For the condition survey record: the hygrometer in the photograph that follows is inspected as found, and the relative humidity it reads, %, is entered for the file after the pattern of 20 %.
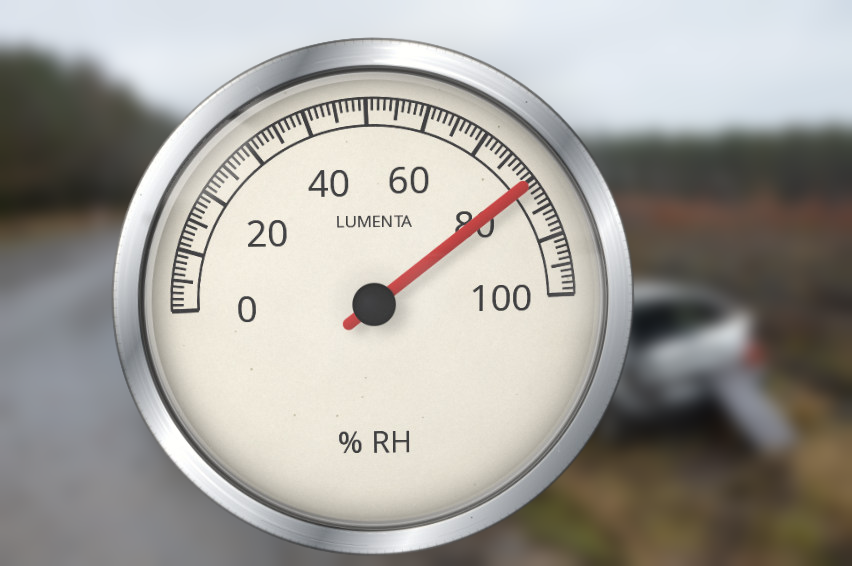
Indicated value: 80 %
